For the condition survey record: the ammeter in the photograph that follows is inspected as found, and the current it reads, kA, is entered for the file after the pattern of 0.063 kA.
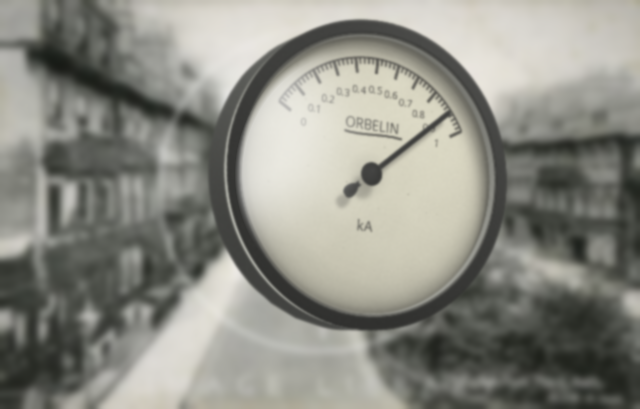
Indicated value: 0.9 kA
